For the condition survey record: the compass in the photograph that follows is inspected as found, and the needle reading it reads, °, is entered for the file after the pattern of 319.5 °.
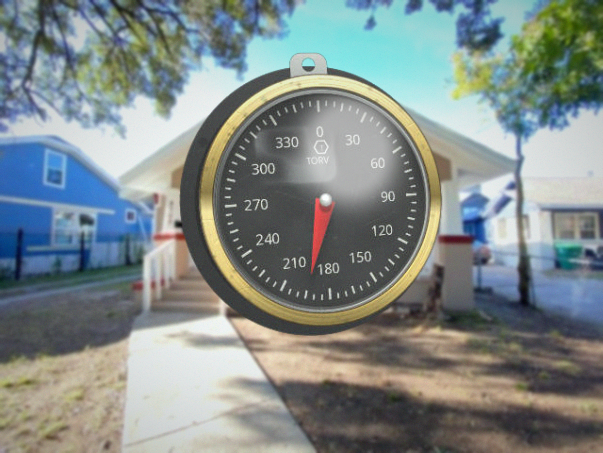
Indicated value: 195 °
